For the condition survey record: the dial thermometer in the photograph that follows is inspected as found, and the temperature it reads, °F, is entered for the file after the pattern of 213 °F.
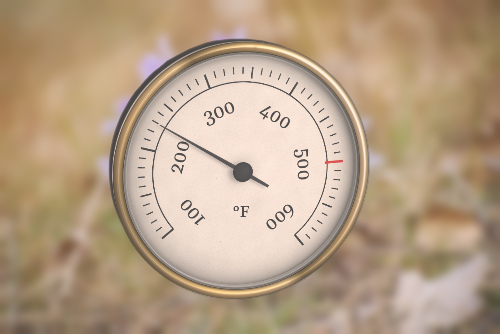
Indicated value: 230 °F
